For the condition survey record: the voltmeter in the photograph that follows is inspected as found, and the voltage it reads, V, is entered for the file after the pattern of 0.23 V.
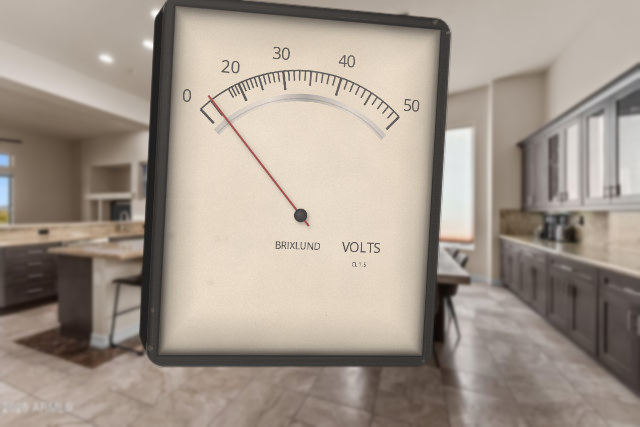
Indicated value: 10 V
